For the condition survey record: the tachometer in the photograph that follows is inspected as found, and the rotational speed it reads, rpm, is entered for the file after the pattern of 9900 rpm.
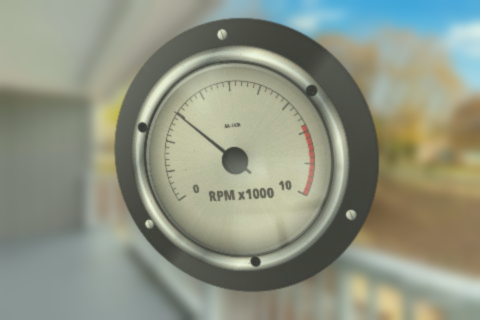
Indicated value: 3000 rpm
